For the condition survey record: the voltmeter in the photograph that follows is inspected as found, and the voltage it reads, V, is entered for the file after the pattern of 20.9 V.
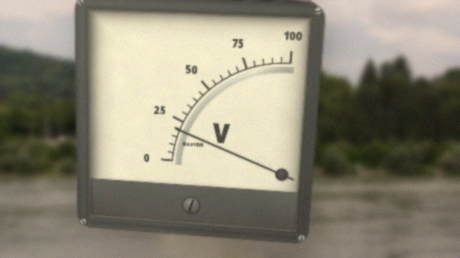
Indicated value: 20 V
